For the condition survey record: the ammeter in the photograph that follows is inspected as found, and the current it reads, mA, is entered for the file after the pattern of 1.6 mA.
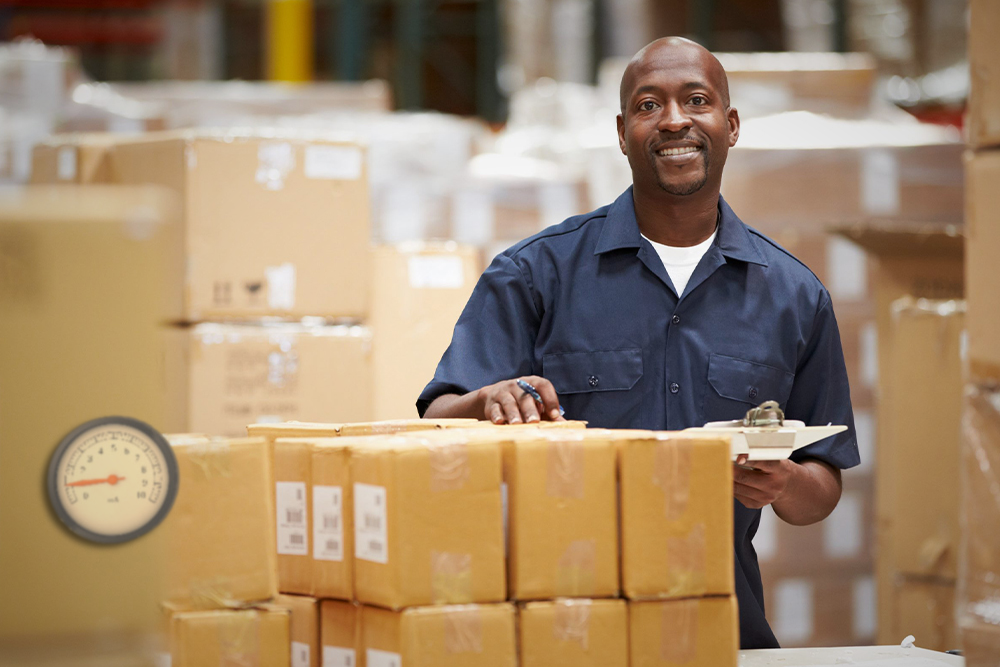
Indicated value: 1 mA
